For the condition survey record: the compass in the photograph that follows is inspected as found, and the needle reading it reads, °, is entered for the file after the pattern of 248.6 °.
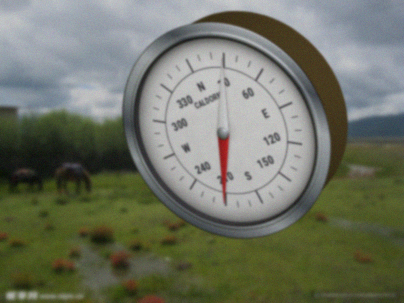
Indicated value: 210 °
